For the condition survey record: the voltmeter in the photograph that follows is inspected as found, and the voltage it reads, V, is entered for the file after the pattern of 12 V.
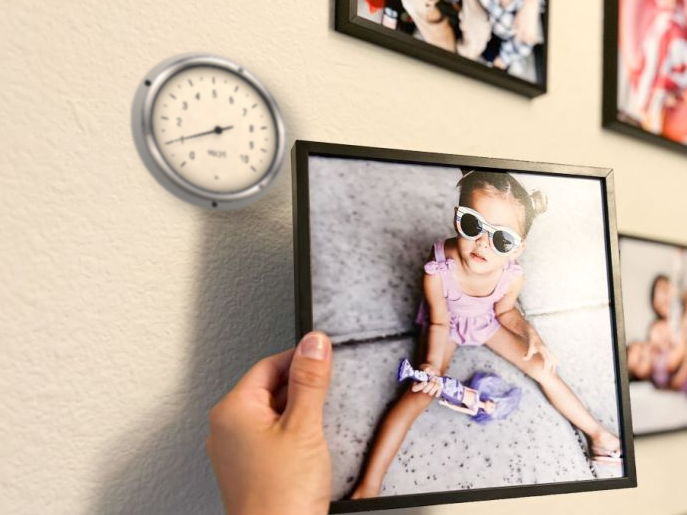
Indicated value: 1 V
